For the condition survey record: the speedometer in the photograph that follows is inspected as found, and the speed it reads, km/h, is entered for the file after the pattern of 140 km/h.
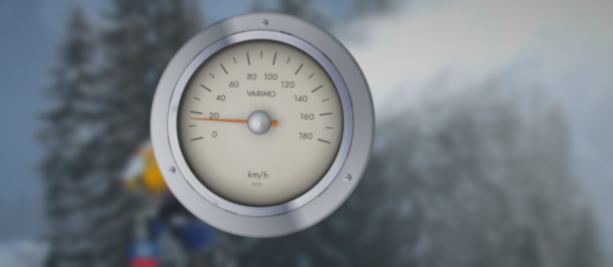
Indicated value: 15 km/h
